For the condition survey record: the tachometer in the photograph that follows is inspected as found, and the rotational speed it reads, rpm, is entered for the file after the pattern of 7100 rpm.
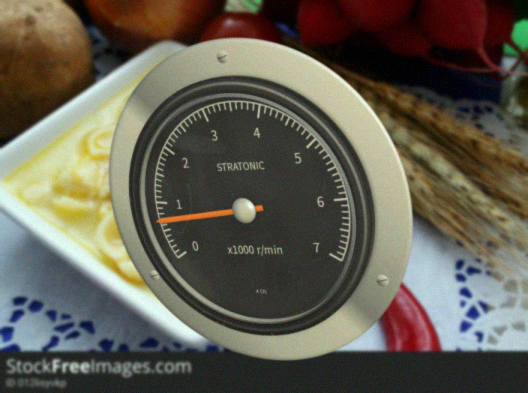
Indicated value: 700 rpm
